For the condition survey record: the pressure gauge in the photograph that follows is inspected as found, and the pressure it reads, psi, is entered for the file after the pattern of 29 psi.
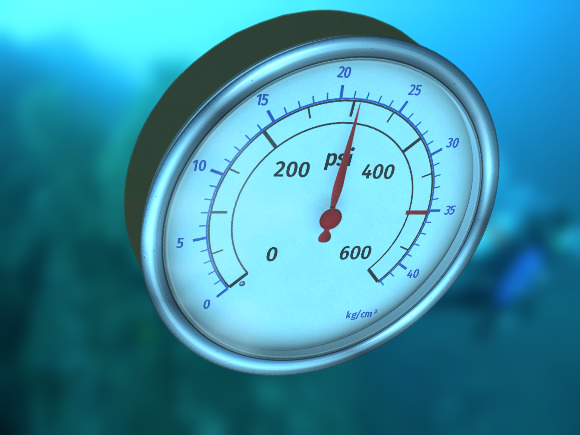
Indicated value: 300 psi
